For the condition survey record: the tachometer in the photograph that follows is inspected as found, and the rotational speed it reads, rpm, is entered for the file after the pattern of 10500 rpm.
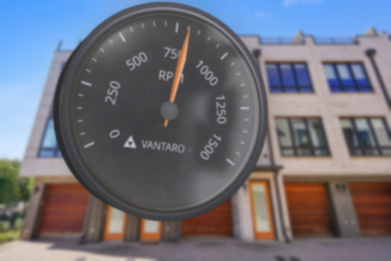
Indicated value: 800 rpm
